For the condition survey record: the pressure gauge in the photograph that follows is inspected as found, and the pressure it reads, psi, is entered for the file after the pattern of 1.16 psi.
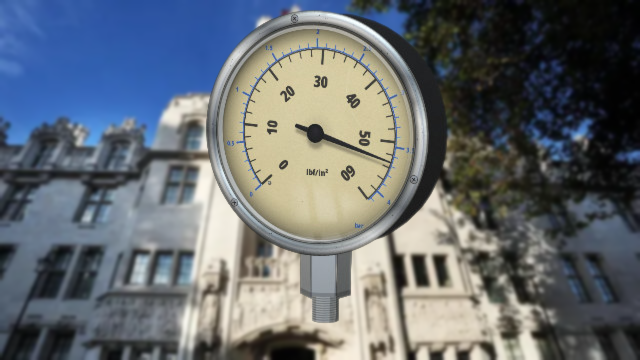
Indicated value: 53 psi
